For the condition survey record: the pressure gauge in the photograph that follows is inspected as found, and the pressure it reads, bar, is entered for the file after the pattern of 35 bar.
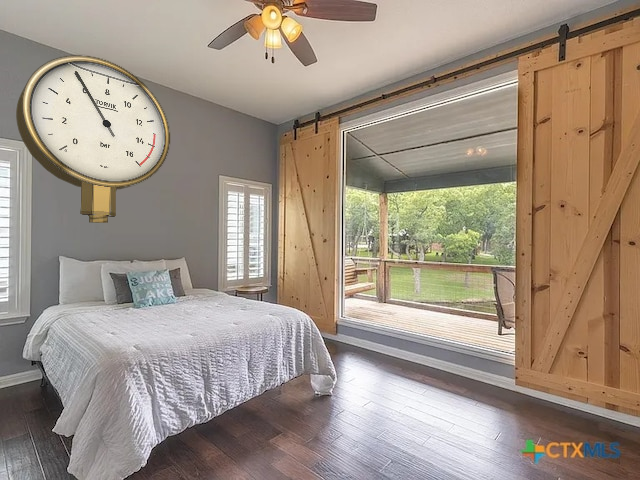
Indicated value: 6 bar
